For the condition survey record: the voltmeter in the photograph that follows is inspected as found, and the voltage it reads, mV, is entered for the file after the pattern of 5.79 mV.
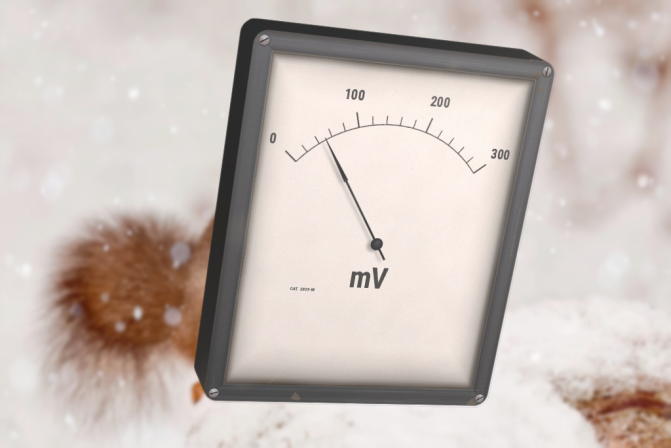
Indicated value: 50 mV
